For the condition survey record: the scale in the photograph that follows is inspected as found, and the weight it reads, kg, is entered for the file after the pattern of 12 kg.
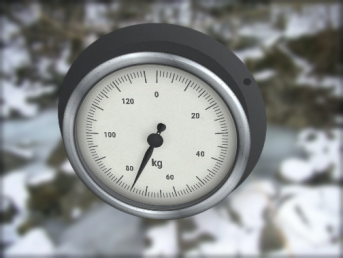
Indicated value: 75 kg
